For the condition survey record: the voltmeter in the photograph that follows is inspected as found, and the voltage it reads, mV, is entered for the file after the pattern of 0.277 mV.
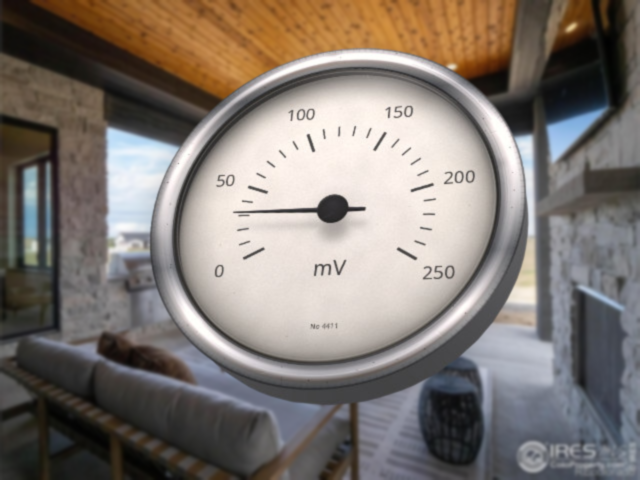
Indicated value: 30 mV
